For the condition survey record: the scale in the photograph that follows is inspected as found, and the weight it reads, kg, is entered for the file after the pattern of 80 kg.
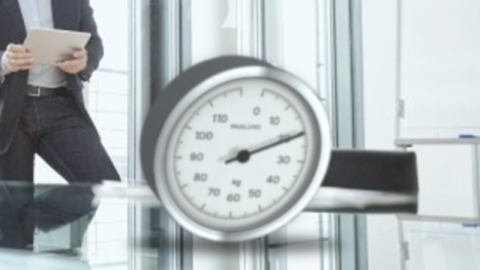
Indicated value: 20 kg
